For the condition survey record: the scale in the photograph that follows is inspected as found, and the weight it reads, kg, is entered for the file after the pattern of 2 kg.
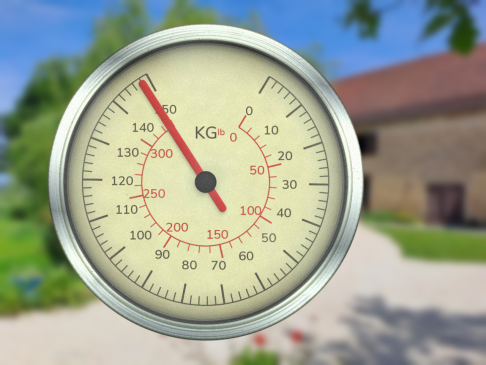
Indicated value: 148 kg
